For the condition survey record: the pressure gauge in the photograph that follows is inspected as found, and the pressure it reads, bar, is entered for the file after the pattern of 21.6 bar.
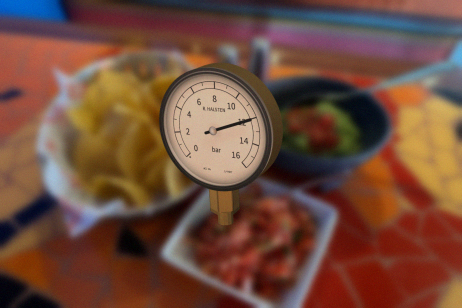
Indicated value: 12 bar
